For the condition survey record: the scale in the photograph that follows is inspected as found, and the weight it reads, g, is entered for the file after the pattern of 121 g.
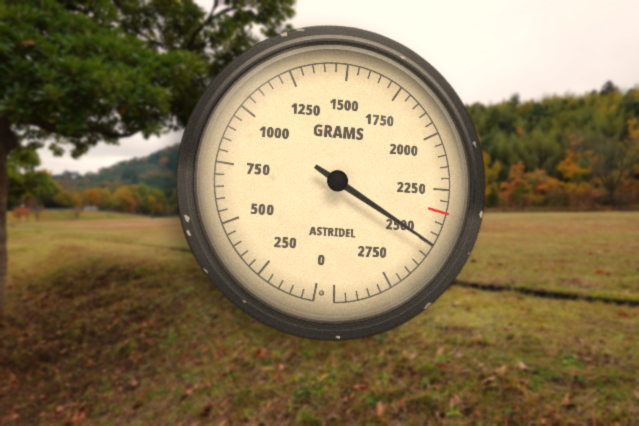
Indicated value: 2500 g
